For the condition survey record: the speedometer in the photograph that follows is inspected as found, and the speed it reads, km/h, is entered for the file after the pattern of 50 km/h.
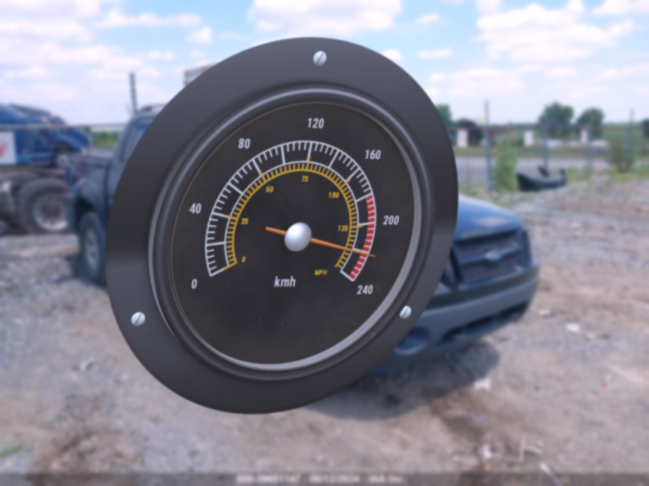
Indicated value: 220 km/h
